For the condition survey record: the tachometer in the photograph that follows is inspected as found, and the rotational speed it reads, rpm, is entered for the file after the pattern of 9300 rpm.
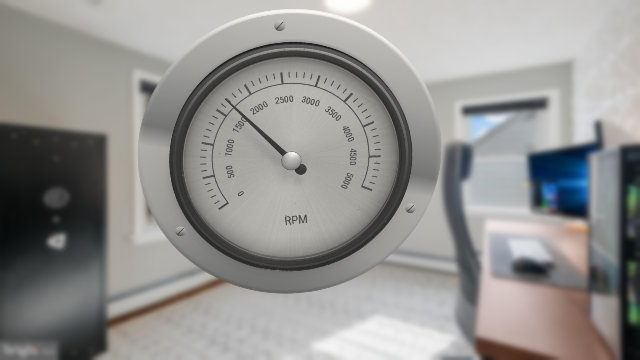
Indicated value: 1700 rpm
